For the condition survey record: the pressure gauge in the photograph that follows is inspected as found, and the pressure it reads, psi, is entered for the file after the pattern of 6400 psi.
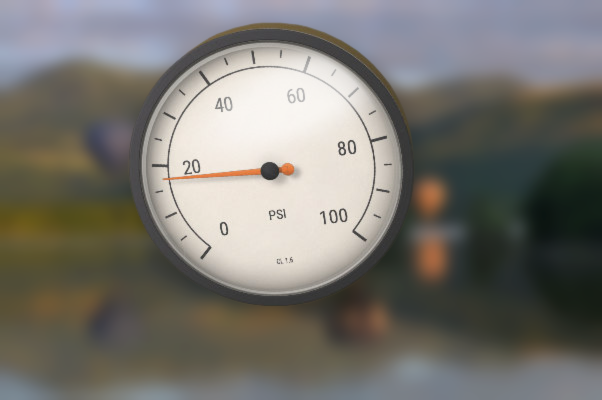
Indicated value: 17.5 psi
